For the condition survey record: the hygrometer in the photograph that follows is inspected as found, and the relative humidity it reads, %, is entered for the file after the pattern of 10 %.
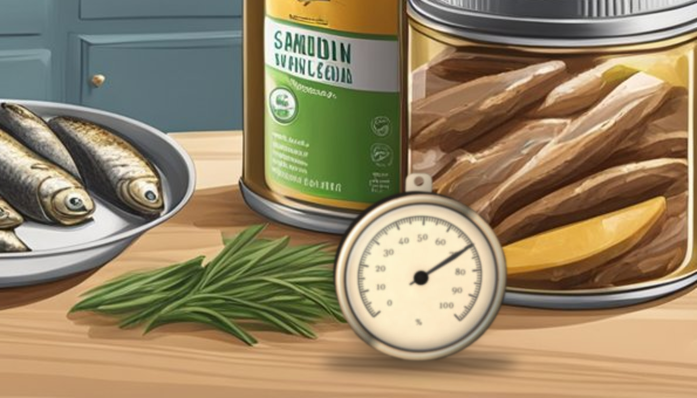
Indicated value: 70 %
